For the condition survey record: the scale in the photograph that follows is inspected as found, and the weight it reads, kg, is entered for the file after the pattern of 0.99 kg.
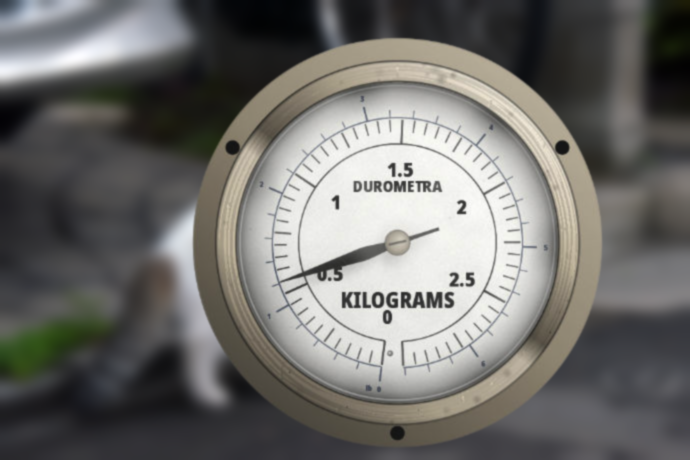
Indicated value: 0.55 kg
